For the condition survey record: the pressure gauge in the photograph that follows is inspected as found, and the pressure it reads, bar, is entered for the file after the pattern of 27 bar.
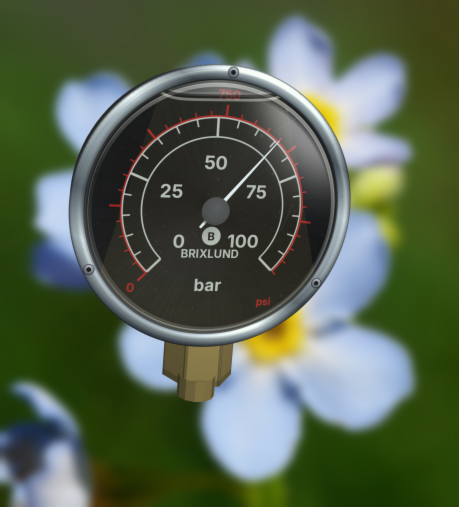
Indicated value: 65 bar
